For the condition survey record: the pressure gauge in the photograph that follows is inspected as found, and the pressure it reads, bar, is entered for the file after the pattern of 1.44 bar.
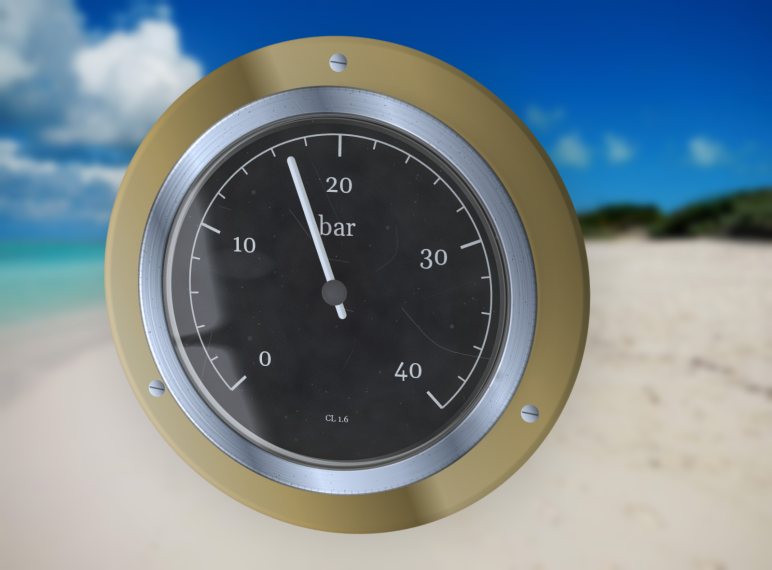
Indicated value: 17 bar
